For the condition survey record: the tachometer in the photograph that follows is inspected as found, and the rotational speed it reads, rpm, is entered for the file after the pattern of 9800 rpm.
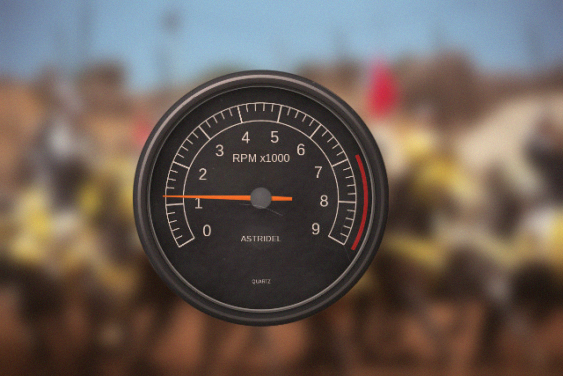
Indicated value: 1200 rpm
